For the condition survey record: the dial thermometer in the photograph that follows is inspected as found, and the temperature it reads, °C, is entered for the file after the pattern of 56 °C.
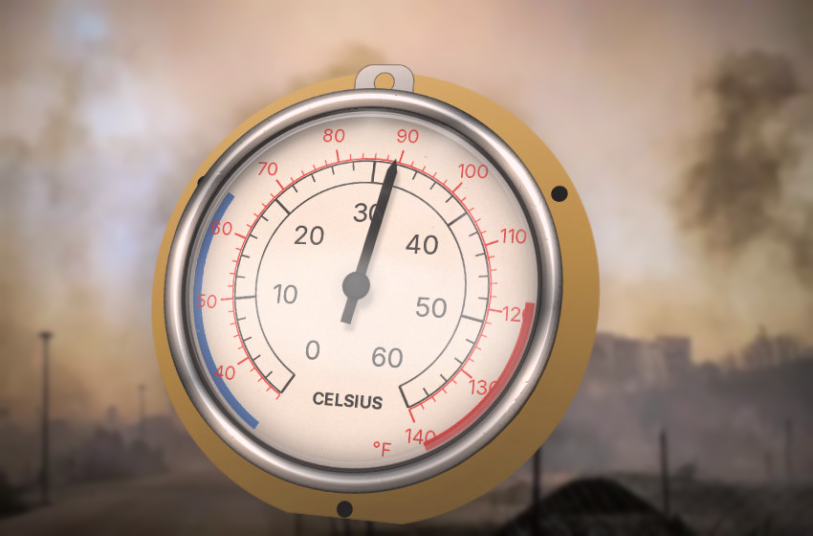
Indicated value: 32 °C
